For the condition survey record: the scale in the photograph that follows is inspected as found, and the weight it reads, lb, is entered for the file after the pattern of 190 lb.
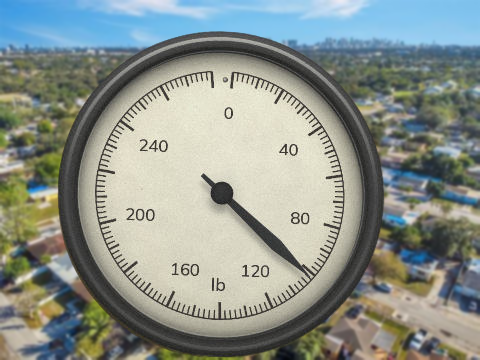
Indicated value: 102 lb
